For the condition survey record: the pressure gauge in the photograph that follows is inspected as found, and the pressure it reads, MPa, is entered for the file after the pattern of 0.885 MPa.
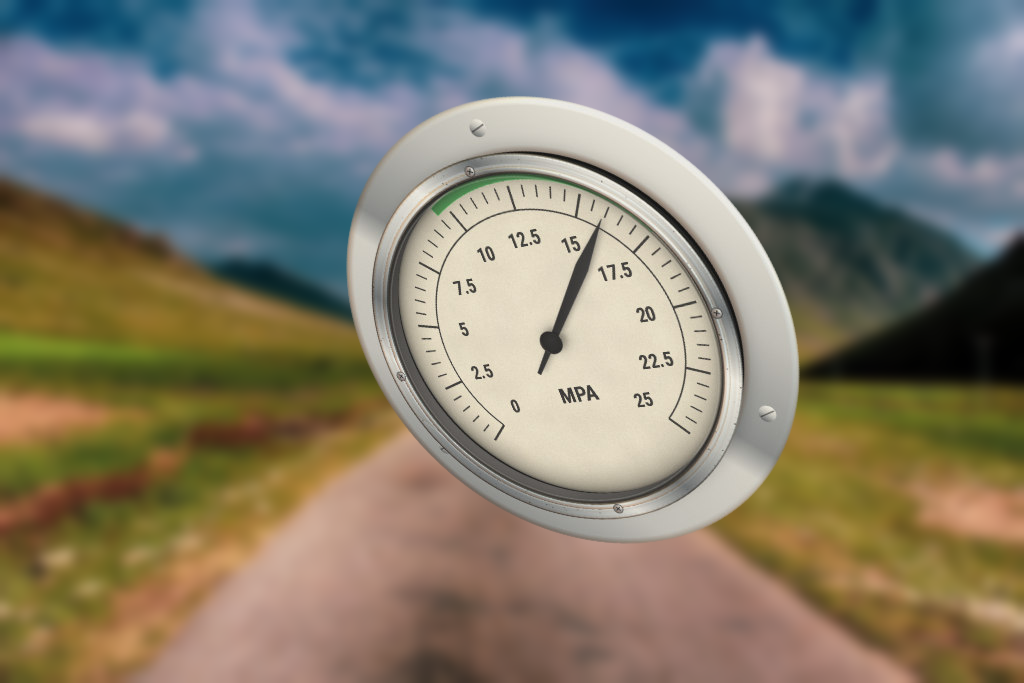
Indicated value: 16 MPa
